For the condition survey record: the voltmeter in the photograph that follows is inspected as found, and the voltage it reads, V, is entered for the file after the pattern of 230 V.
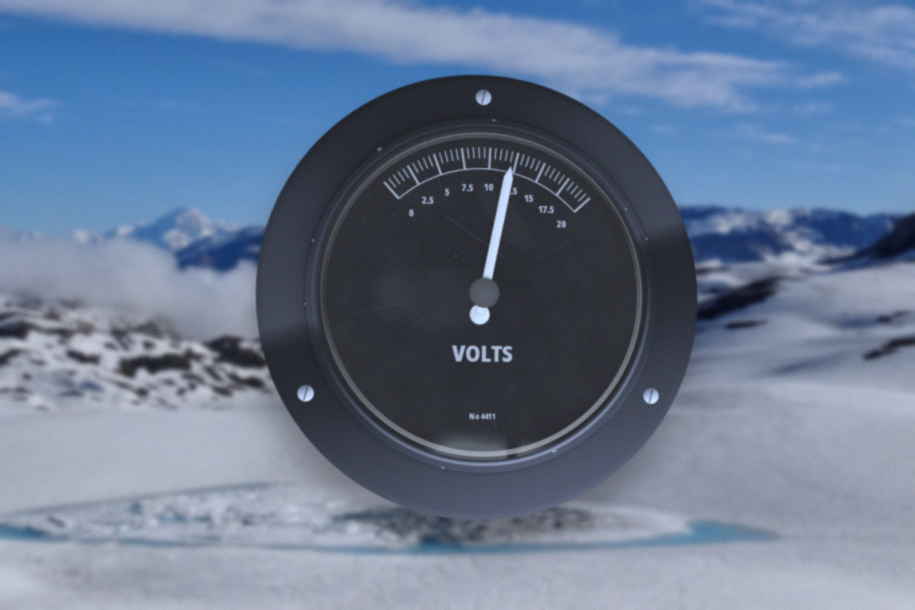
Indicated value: 12 V
